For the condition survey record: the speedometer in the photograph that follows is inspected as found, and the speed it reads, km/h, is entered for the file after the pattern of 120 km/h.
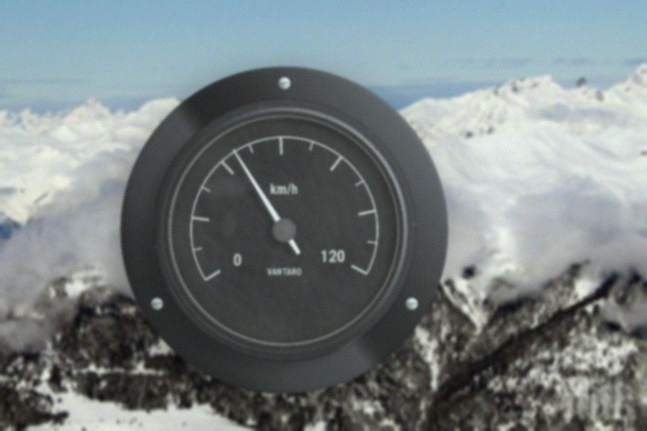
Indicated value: 45 km/h
